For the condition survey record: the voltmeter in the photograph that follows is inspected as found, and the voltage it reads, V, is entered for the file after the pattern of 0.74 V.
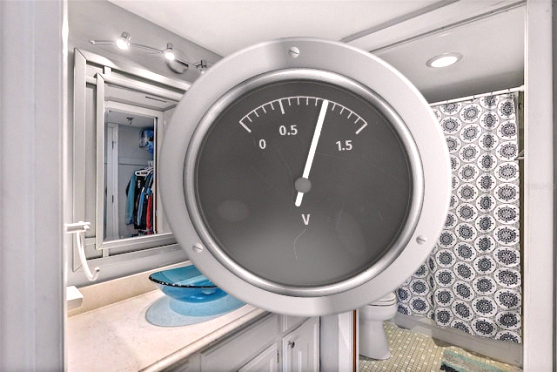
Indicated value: 1 V
